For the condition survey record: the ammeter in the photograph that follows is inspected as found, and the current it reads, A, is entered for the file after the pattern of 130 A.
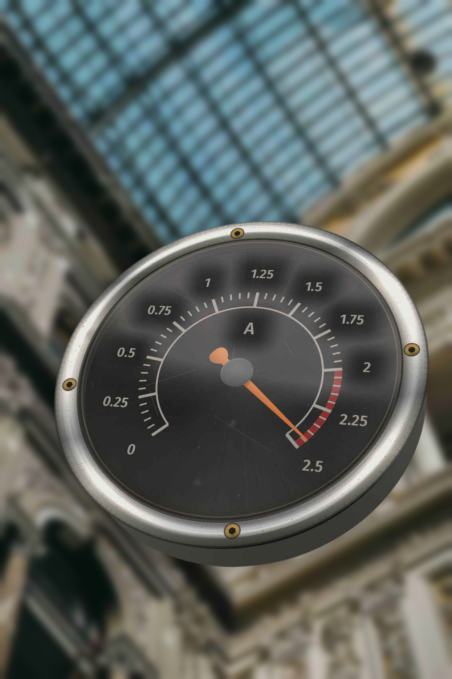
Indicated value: 2.45 A
